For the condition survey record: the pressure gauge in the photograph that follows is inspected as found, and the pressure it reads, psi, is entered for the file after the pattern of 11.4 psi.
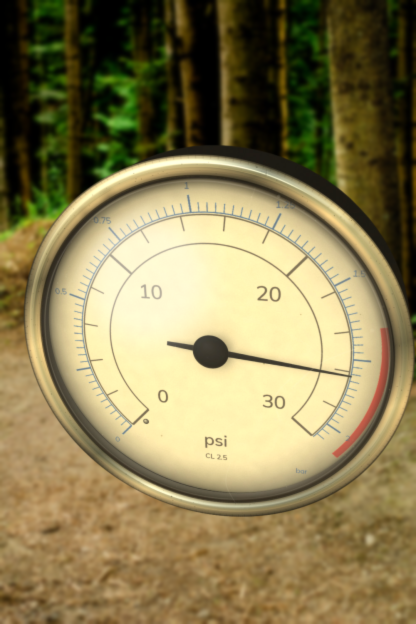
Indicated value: 26 psi
